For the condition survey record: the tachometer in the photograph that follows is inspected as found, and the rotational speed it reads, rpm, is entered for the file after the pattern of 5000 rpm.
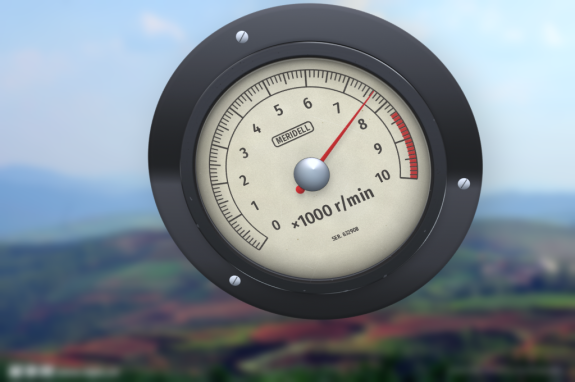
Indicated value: 7600 rpm
